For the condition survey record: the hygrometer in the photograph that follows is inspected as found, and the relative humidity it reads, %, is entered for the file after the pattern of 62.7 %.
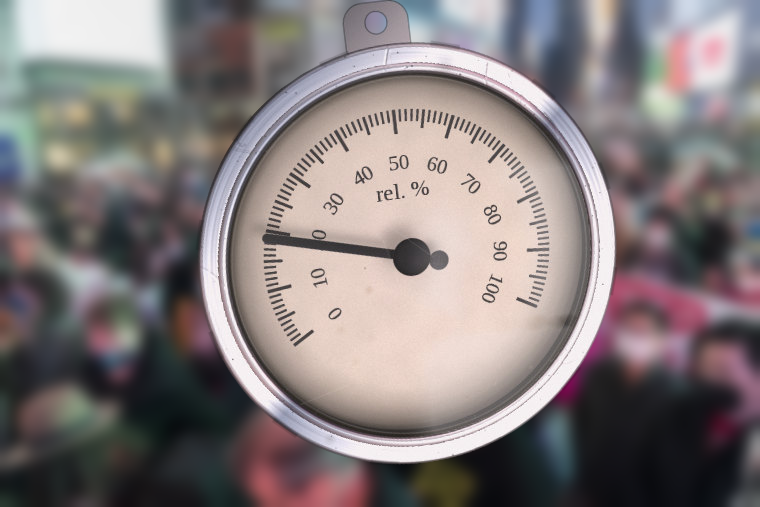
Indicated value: 19 %
